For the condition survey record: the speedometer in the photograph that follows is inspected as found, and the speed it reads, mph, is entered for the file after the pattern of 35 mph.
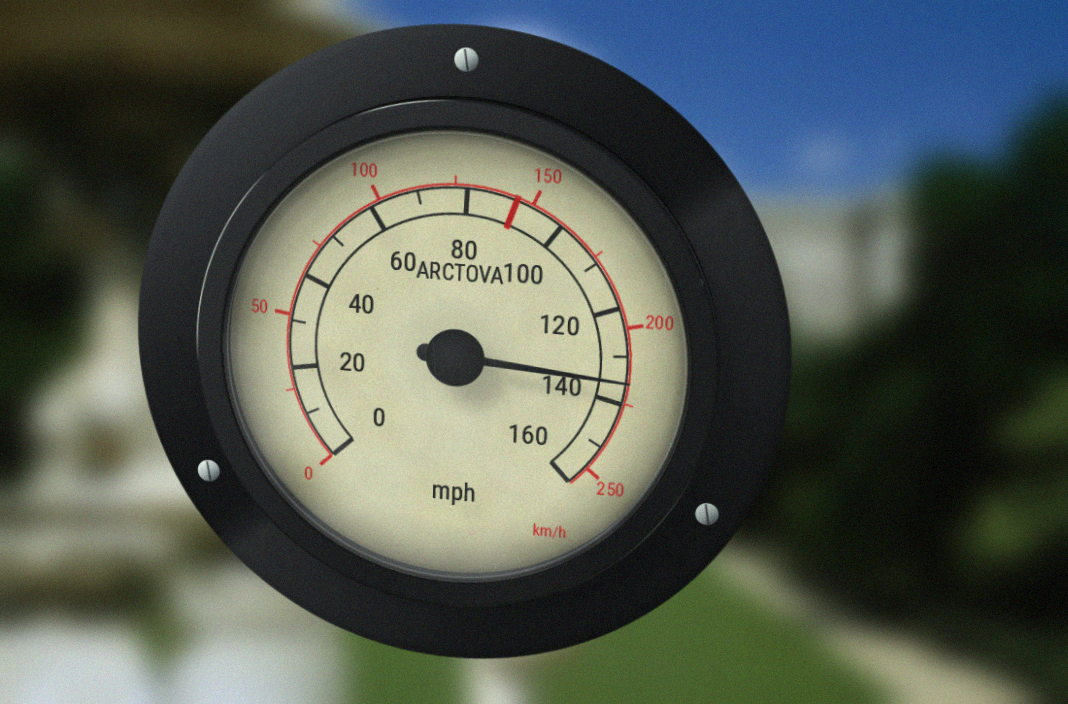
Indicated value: 135 mph
